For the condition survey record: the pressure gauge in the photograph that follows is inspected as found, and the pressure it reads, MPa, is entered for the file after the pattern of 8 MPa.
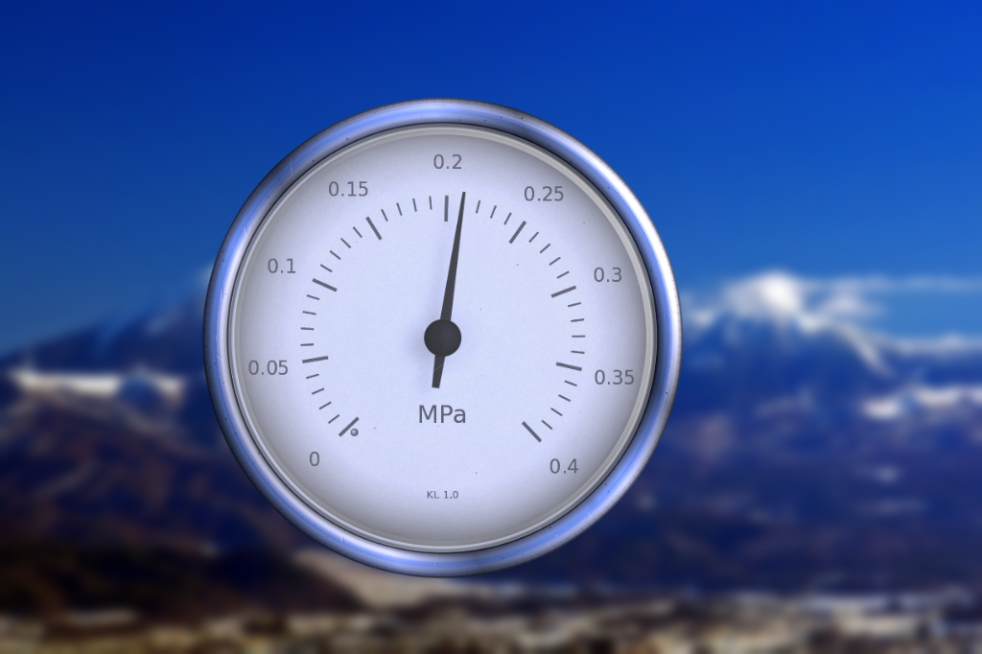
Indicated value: 0.21 MPa
